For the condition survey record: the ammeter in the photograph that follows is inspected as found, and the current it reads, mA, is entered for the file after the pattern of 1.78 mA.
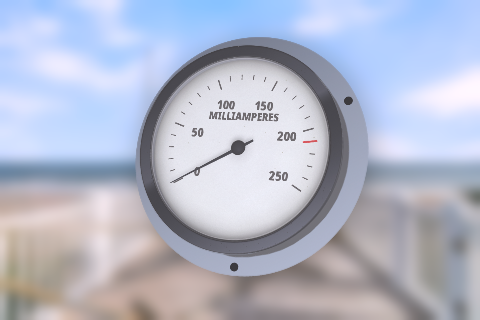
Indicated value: 0 mA
